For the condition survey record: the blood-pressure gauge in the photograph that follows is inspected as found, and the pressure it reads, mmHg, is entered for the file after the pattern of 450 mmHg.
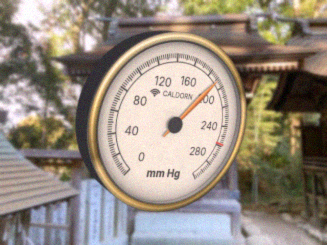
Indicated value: 190 mmHg
